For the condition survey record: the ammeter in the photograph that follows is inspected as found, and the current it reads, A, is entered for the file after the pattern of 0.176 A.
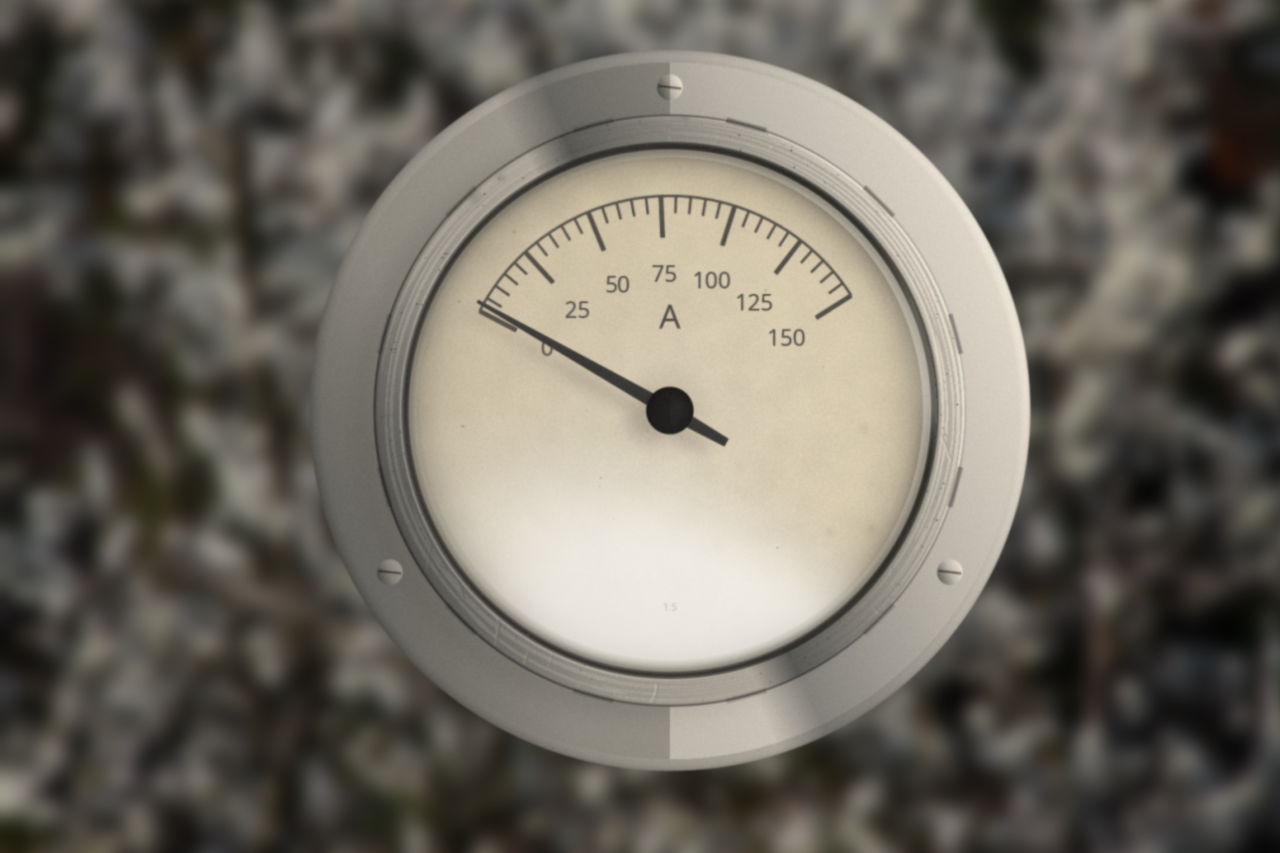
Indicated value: 2.5 A
